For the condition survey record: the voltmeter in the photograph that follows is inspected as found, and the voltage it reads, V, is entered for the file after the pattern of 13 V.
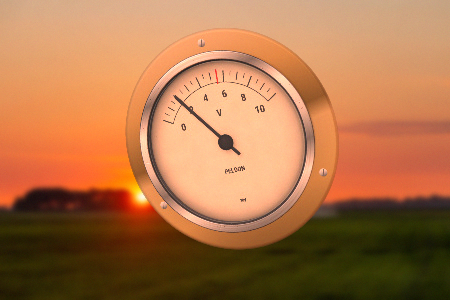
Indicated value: 2 V
